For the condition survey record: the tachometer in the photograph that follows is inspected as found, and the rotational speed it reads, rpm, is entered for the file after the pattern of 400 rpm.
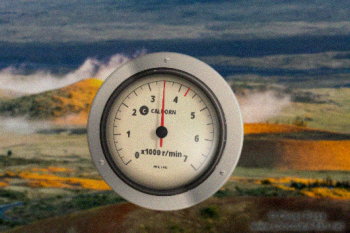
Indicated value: 3500 rpm
